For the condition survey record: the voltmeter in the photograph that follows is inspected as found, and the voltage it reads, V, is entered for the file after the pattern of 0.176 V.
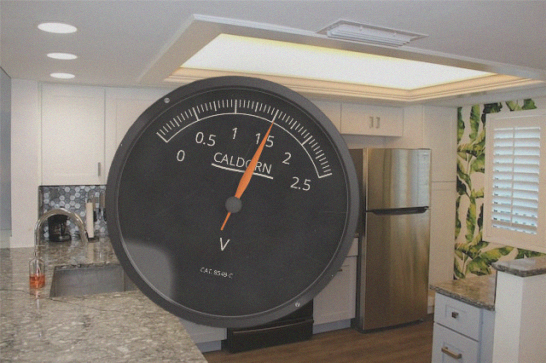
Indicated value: 1.5 V
